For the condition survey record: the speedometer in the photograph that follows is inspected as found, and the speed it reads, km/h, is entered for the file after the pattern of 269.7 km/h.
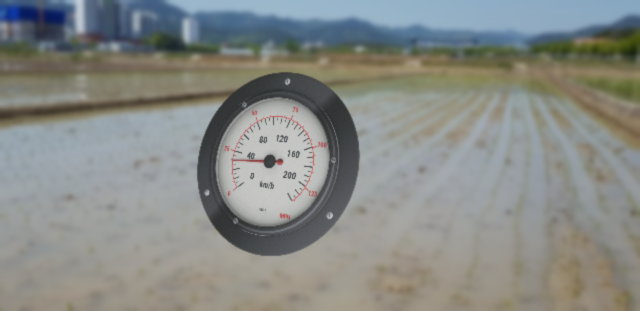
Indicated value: 30 km/h
